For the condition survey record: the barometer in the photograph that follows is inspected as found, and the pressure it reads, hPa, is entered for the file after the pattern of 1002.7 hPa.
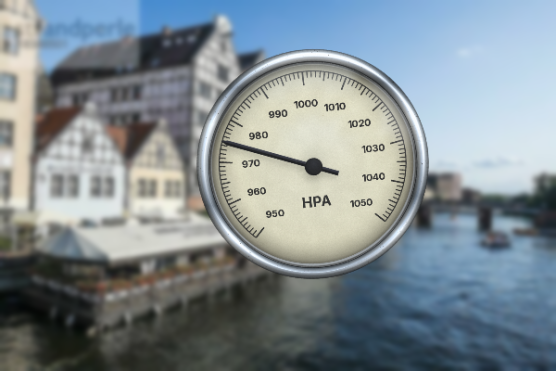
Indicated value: 975 hPa
